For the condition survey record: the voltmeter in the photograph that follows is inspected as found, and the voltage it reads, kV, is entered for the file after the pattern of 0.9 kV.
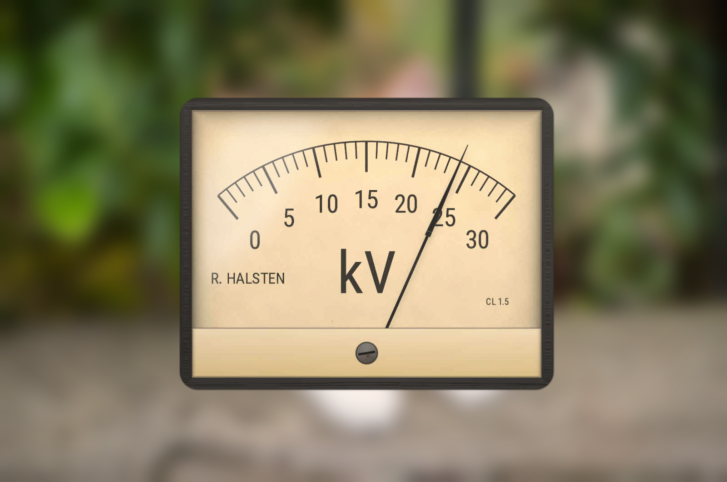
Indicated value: 24 kV
